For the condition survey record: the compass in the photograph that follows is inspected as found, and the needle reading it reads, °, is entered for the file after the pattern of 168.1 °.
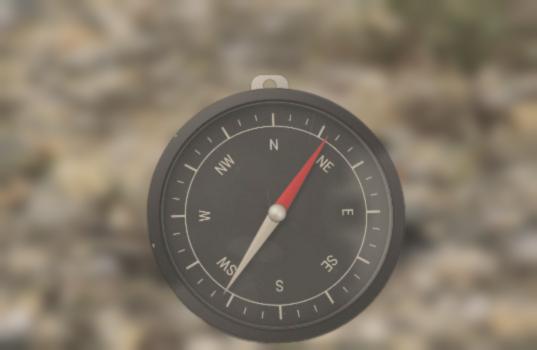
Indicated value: 35 °
